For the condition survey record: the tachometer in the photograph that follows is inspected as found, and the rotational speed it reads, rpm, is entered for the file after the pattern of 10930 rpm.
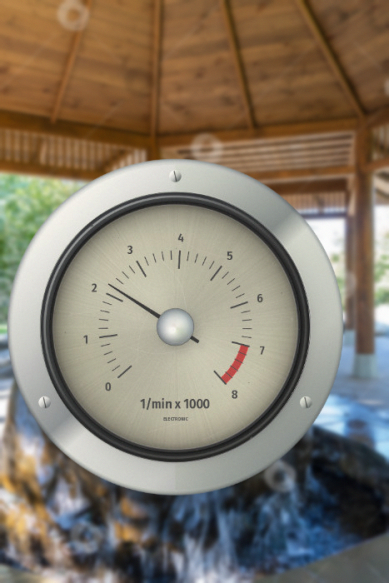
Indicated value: 2200 rpm
